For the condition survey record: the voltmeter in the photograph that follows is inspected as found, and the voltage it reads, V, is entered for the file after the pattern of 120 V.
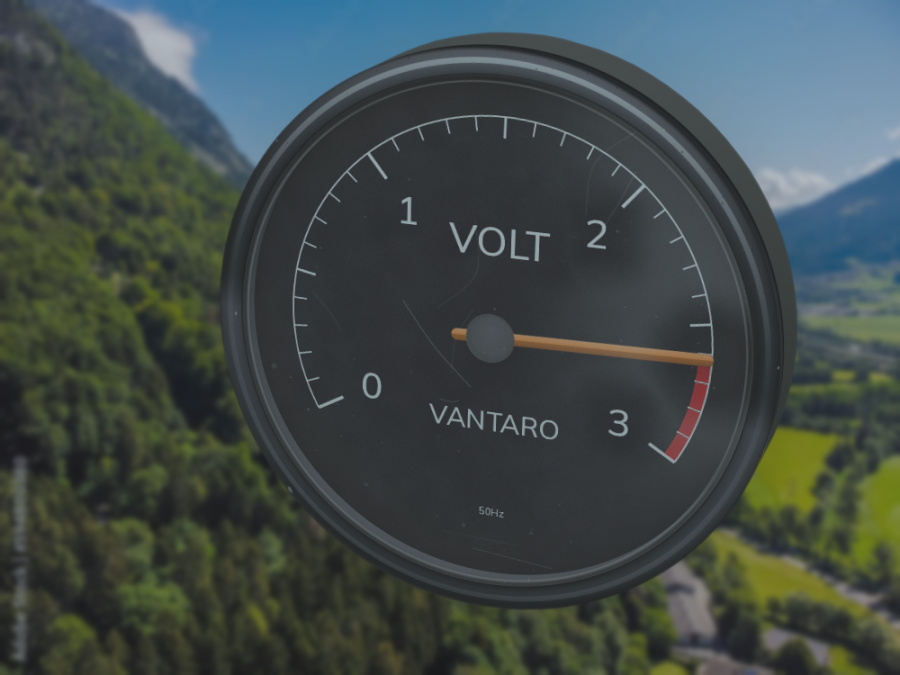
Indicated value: 2.6 V
